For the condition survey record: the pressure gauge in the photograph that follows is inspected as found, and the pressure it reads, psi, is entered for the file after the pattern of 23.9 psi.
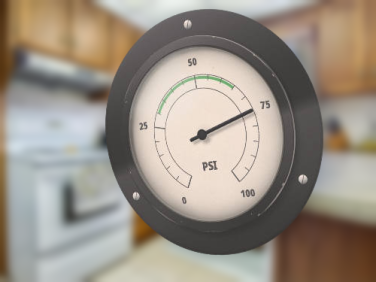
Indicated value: 75 psi
